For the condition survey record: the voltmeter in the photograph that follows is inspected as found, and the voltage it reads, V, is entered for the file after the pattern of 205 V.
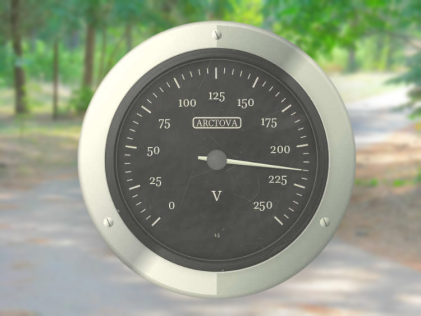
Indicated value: 215 V
